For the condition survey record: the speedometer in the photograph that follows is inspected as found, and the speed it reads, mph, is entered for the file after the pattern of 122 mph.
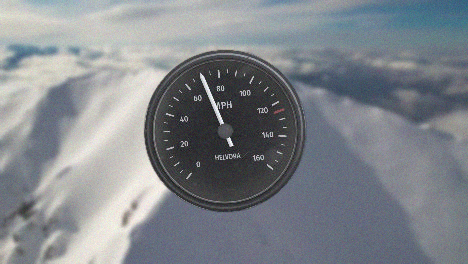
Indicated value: 70 mph
